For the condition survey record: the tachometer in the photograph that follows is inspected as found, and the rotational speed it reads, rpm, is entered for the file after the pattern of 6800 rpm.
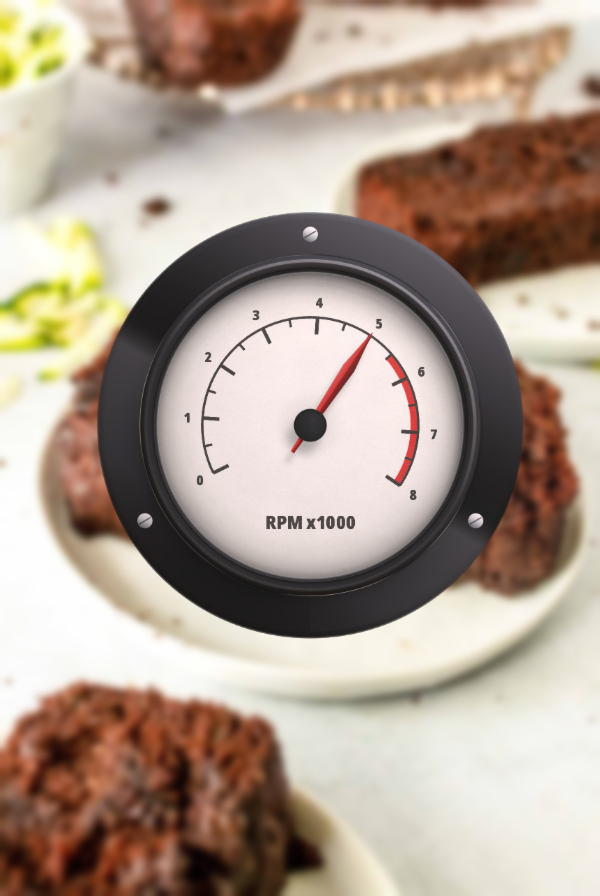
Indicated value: 5000 rpm
